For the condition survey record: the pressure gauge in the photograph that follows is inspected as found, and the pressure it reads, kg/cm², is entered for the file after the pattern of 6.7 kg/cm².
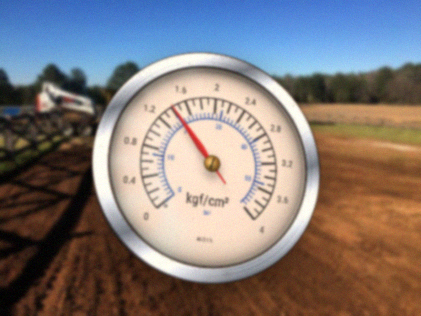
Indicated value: 1.4 kg/cm²
